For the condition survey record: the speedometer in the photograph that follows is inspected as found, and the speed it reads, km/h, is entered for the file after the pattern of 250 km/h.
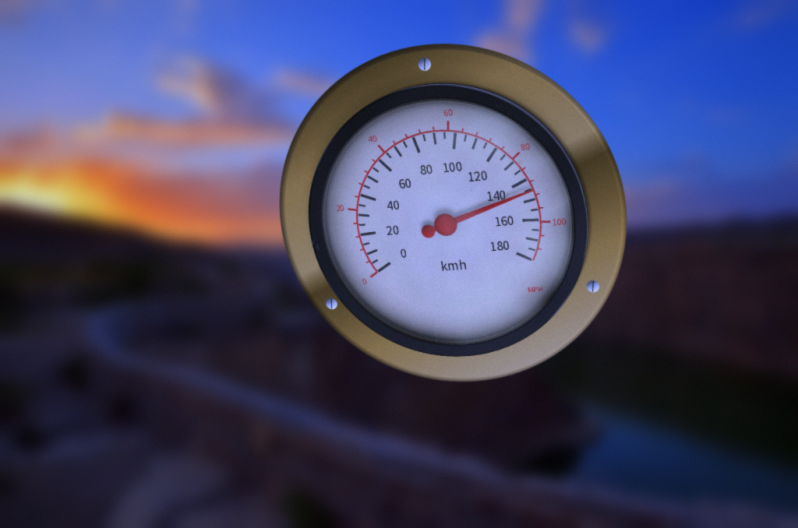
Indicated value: 145 km/h
